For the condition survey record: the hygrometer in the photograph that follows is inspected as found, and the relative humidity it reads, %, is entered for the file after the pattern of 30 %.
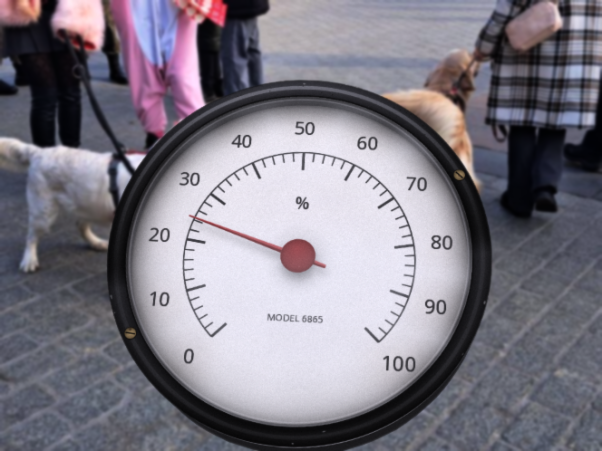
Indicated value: 24 %
